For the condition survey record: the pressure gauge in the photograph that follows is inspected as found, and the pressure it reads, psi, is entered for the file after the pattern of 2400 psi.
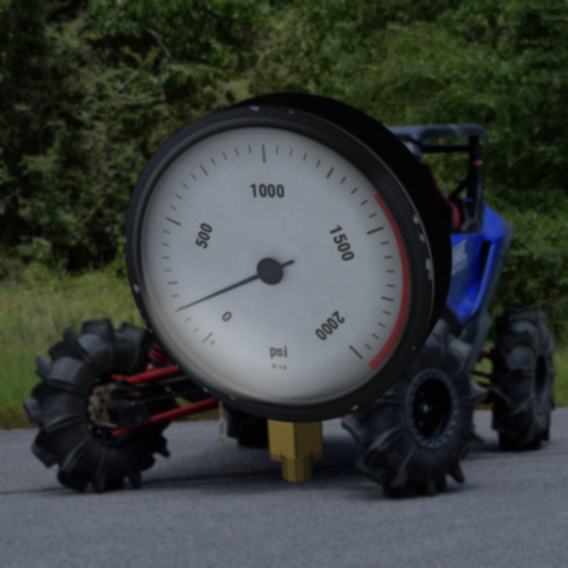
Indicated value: 150 psi
